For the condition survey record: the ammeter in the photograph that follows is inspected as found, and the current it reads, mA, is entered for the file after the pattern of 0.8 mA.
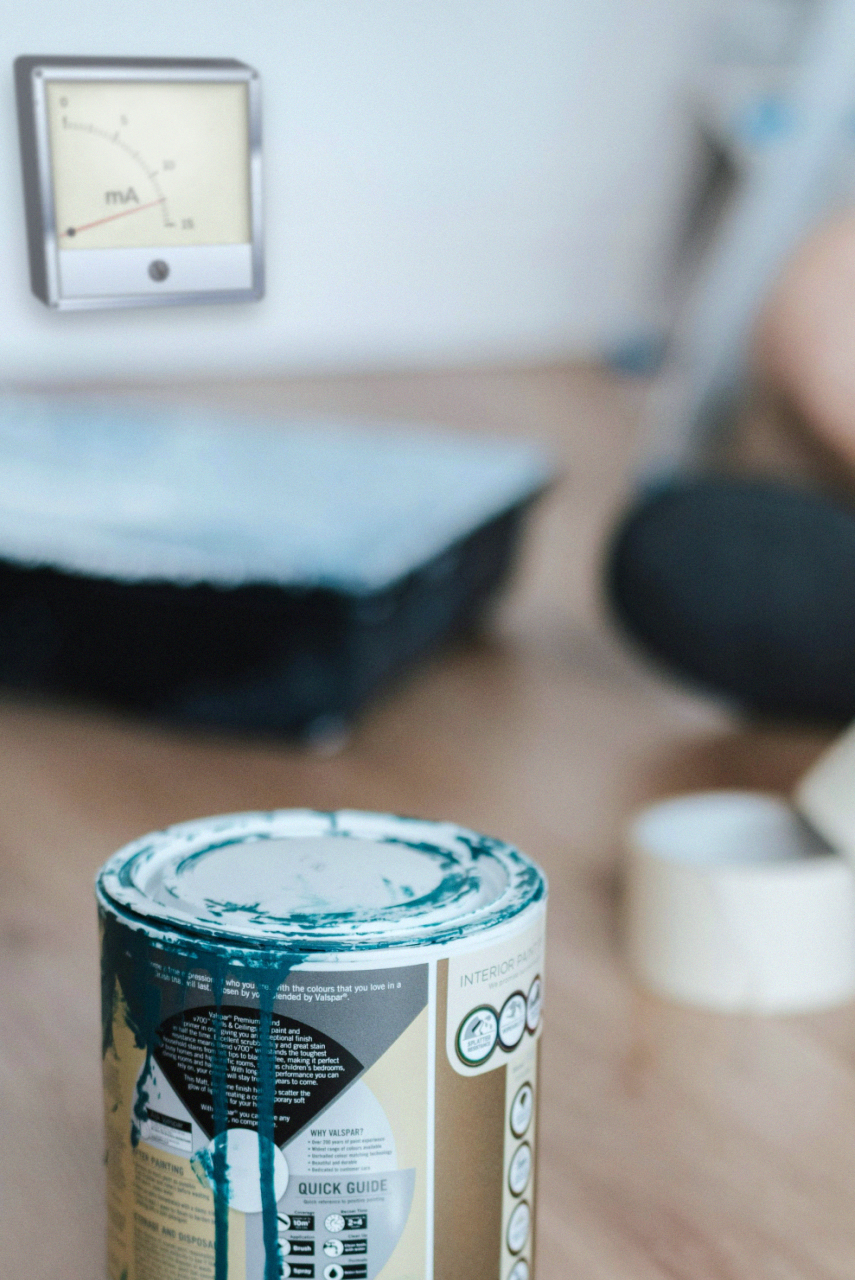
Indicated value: 12.5 mA
